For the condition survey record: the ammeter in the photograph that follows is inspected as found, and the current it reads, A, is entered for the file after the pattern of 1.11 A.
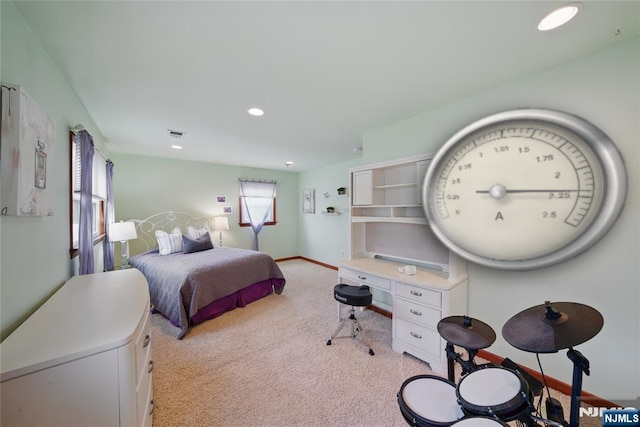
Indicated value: 2.2 A
